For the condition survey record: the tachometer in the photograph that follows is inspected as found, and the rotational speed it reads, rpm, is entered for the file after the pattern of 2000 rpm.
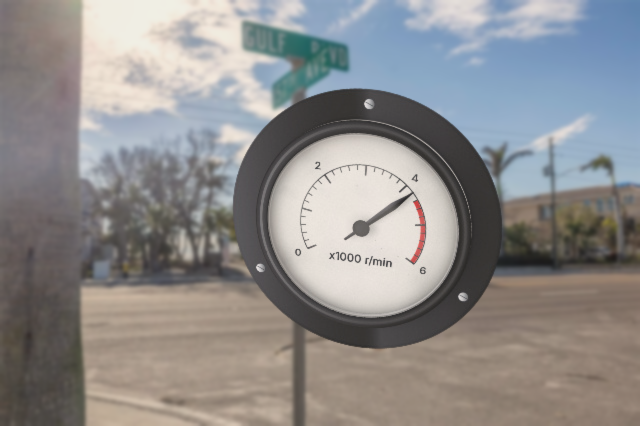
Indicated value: 4200 rpm
